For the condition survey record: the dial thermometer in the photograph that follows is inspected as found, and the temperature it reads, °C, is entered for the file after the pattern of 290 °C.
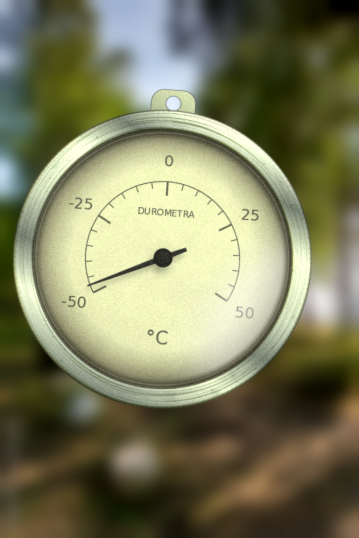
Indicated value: -47.5 °C
